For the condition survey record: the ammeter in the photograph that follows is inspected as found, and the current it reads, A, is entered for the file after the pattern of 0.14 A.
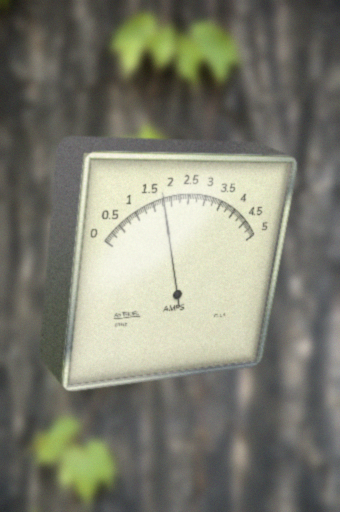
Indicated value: 1.75 A
